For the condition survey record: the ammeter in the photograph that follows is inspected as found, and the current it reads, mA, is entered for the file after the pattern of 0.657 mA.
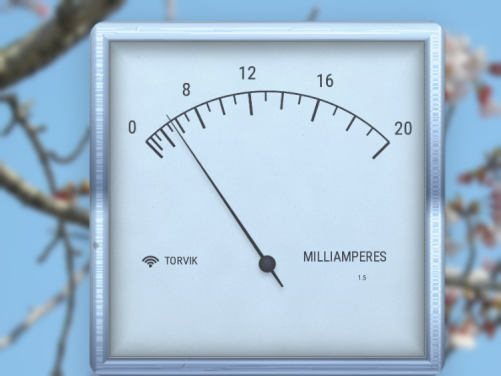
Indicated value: 5.5 mA
